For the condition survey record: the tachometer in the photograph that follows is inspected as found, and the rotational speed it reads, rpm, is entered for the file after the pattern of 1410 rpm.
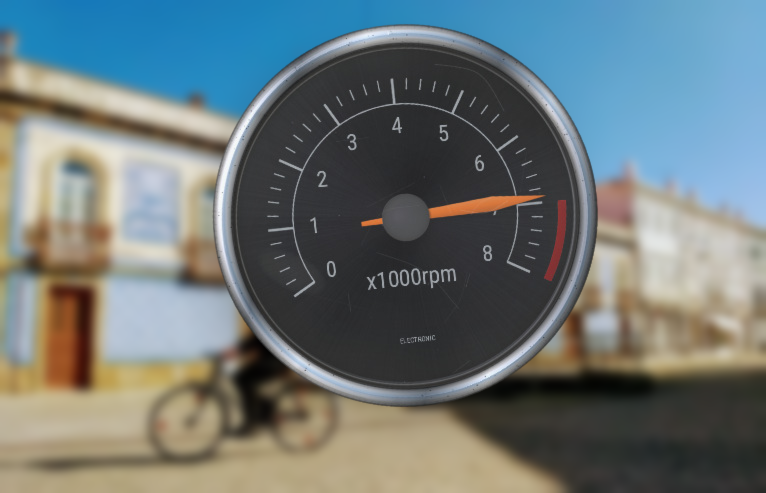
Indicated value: 6900 rpm
